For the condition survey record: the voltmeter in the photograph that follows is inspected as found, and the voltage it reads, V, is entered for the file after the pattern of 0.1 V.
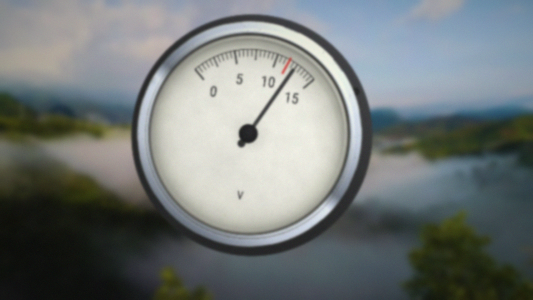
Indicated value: 12.5 V
